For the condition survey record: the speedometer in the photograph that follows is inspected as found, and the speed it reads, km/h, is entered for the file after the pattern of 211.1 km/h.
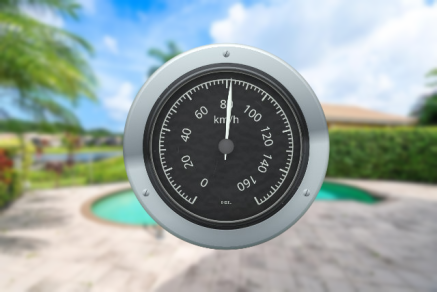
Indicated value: 82 km/h
